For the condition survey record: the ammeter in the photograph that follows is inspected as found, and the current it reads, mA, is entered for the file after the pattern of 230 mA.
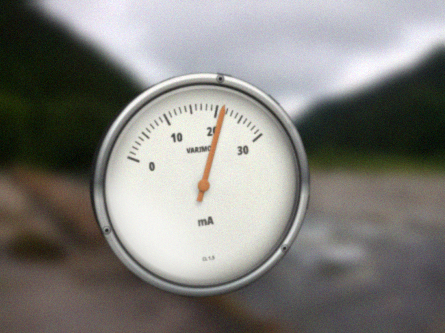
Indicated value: 21 mA
